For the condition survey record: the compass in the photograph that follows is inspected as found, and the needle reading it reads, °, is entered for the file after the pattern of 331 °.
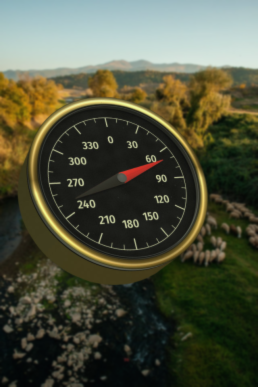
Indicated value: 70 °
